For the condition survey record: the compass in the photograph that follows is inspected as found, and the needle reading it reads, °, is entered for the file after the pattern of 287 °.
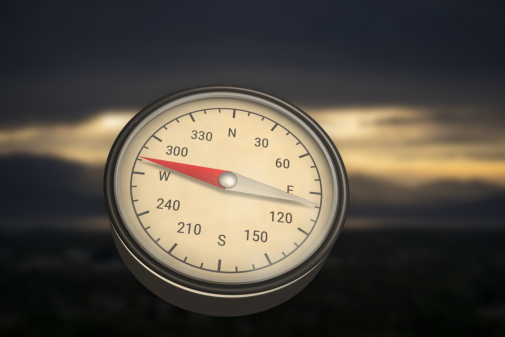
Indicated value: 280 °
